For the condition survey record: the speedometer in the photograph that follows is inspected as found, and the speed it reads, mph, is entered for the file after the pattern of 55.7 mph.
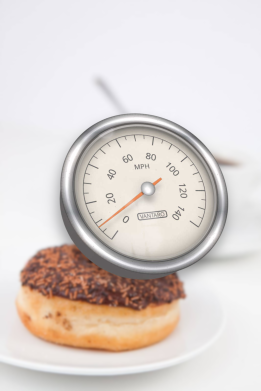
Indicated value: 7.5 mph
